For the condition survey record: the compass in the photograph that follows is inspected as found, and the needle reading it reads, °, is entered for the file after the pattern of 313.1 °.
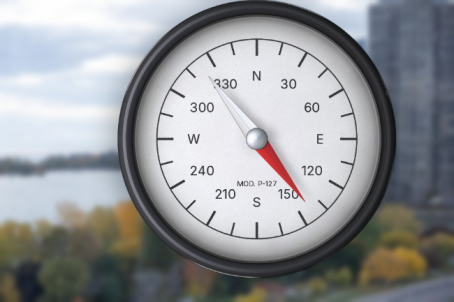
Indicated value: 142.5 °
